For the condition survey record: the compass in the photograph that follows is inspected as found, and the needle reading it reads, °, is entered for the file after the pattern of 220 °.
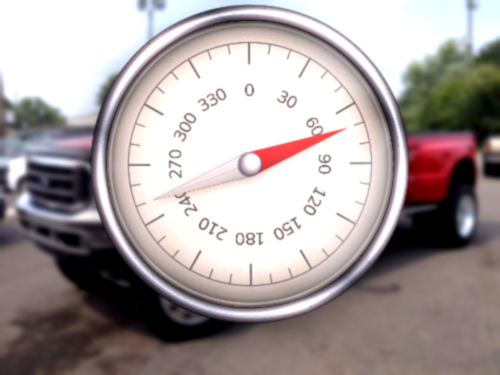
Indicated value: 70 °
